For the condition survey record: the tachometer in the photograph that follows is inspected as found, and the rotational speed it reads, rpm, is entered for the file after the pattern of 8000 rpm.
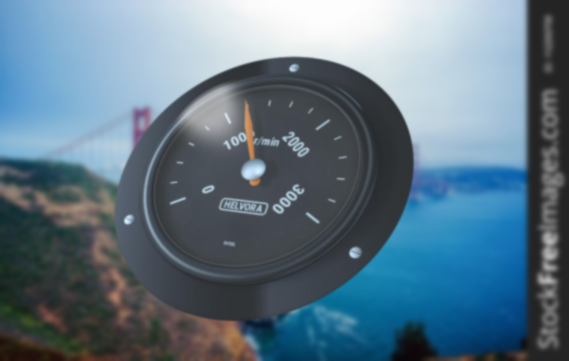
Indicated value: 1200 rpm
